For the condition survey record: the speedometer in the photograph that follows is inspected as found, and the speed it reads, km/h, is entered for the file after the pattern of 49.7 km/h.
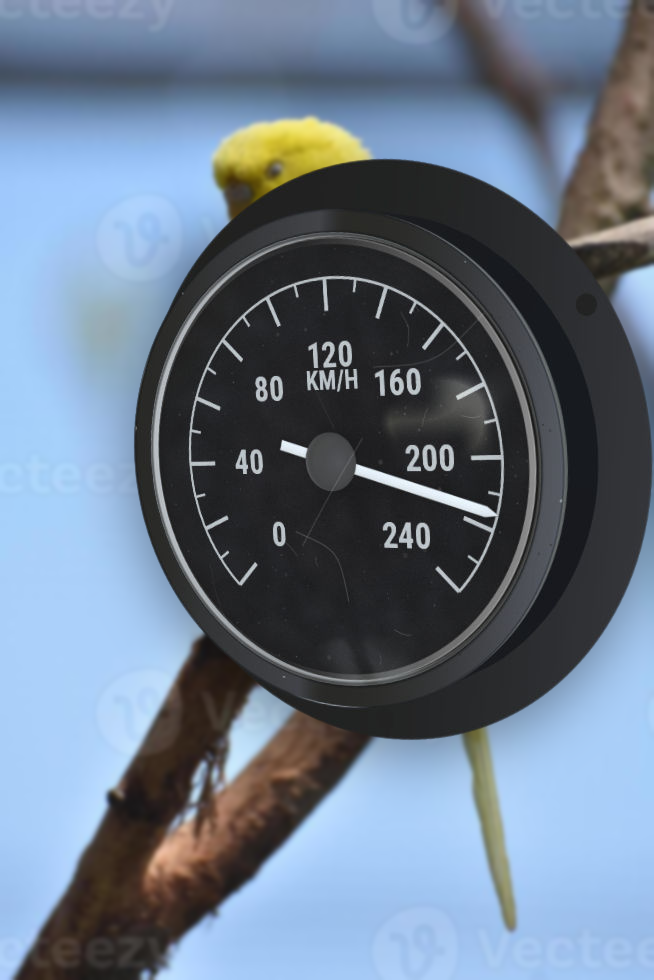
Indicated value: 215 km/h
